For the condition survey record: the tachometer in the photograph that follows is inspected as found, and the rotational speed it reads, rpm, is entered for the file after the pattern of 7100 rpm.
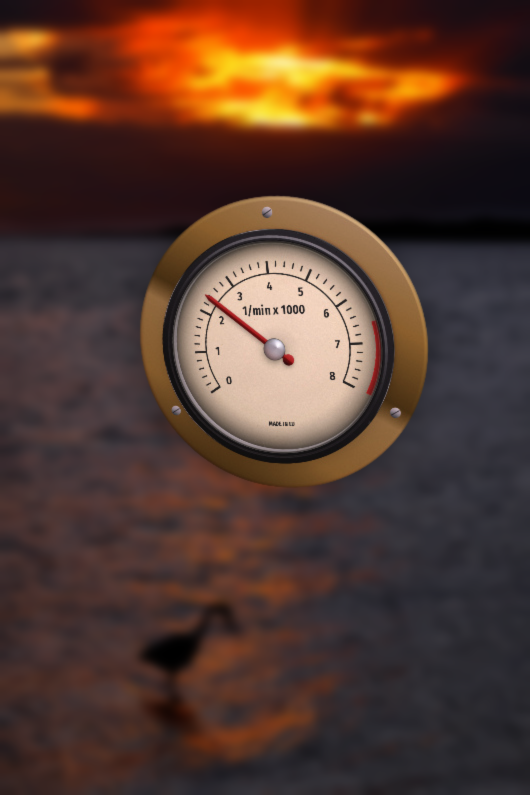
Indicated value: 2400 rpm
